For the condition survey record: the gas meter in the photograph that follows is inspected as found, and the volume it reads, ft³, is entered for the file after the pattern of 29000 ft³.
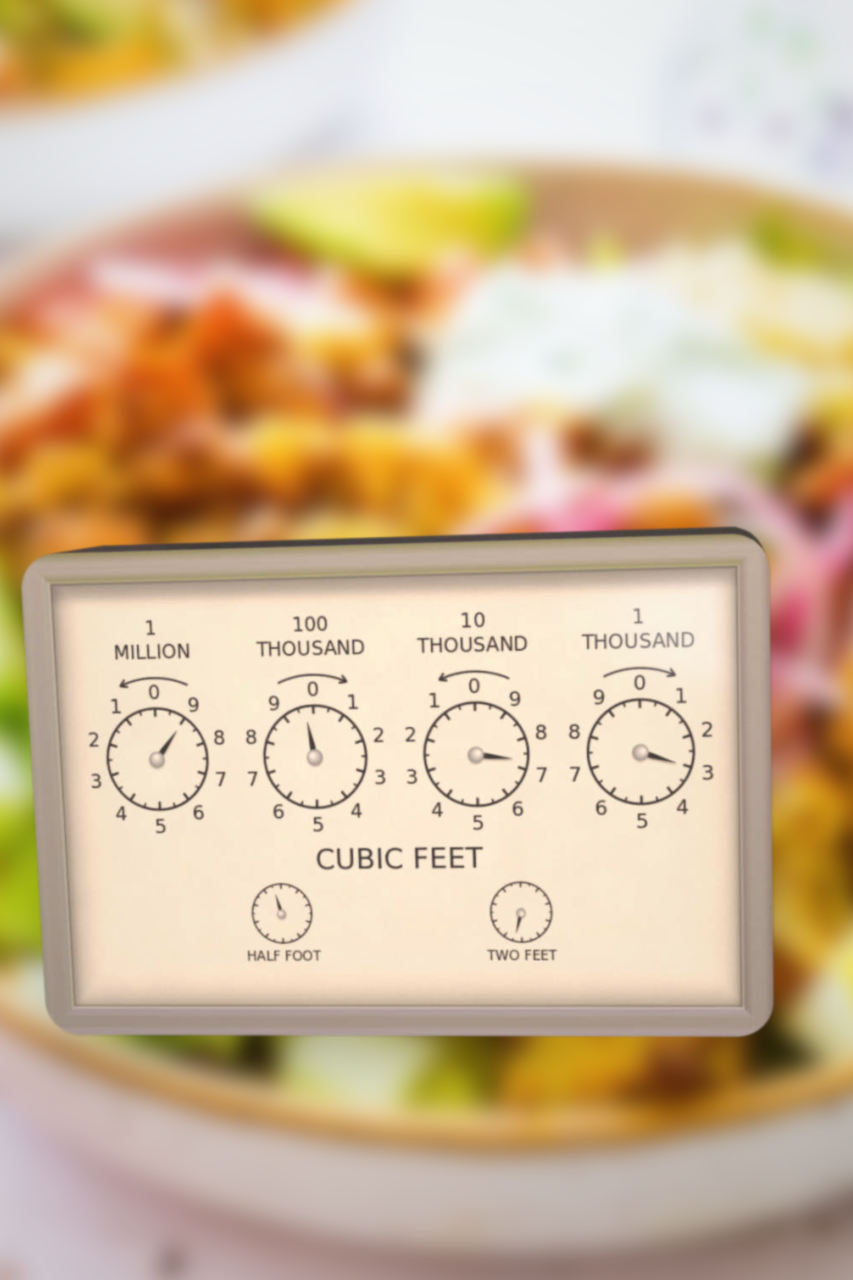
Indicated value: 897300 ft³
